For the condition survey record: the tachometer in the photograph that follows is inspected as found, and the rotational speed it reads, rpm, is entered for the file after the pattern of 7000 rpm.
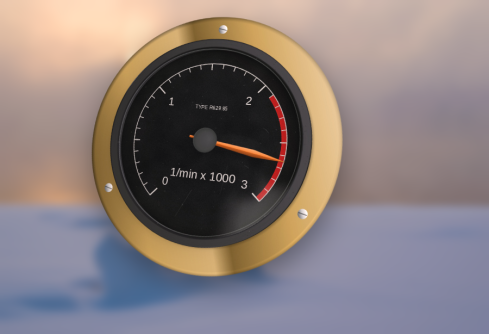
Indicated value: 2650 rpm
